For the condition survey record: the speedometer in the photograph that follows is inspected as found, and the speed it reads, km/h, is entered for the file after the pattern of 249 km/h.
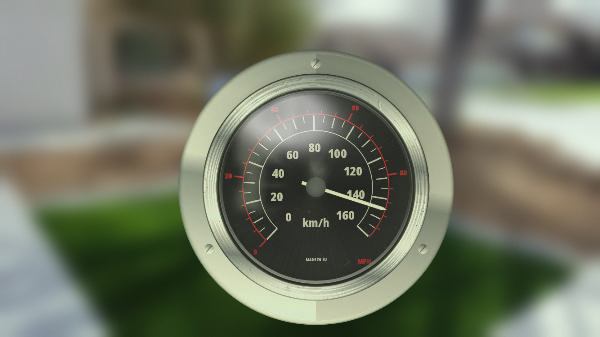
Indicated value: 145 km/h
